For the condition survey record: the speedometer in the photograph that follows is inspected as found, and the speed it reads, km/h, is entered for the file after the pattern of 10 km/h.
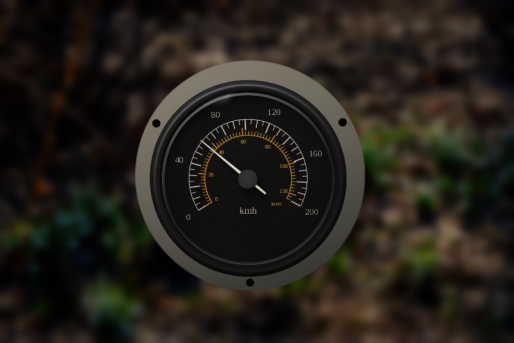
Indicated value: 60 km/h
